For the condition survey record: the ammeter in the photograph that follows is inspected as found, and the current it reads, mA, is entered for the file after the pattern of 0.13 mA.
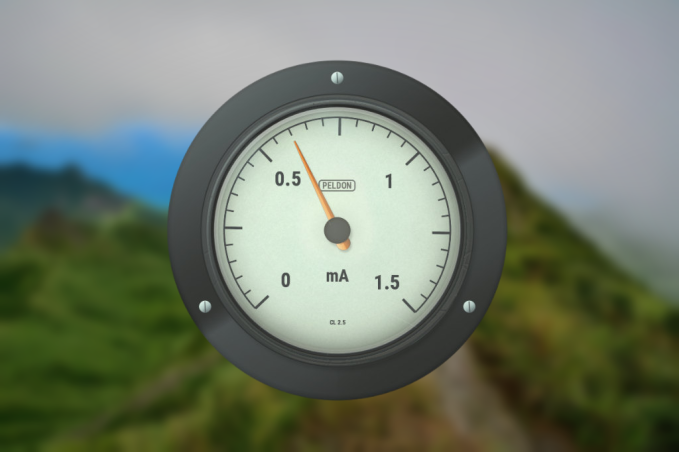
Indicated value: 0.6 mA
